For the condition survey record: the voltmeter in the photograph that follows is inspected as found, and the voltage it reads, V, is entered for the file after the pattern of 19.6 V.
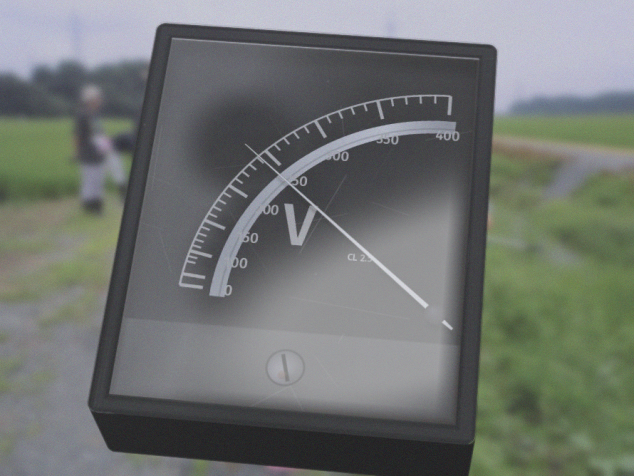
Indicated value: 240 V
